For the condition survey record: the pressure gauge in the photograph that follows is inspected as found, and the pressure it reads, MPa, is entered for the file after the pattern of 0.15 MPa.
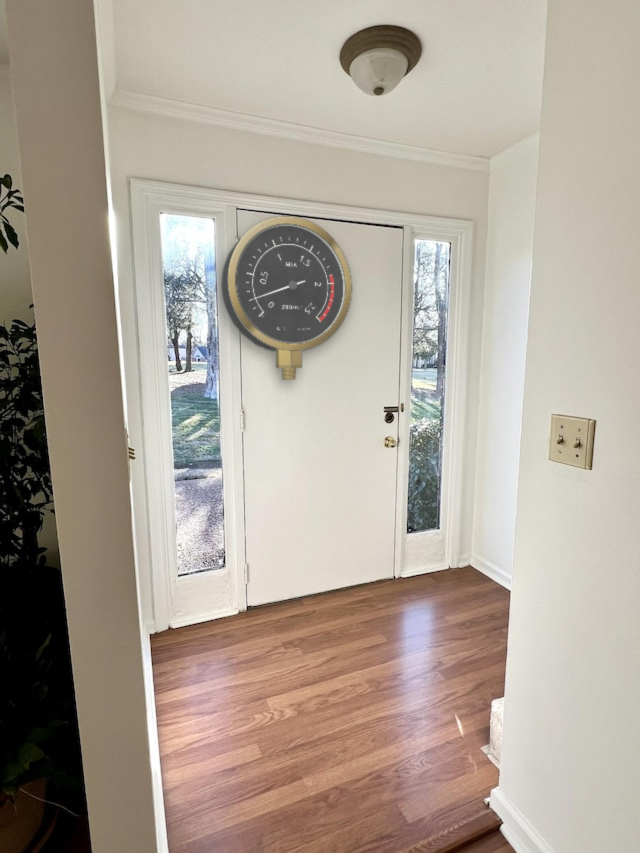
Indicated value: 0.2 MPa
